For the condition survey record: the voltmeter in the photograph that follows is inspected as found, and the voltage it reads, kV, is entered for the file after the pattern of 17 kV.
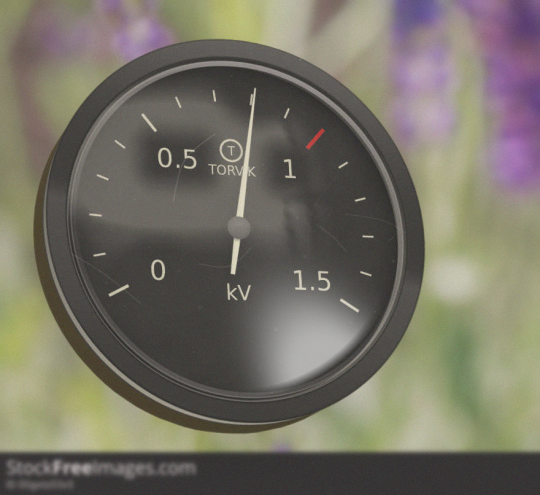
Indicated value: 0.8 kV
